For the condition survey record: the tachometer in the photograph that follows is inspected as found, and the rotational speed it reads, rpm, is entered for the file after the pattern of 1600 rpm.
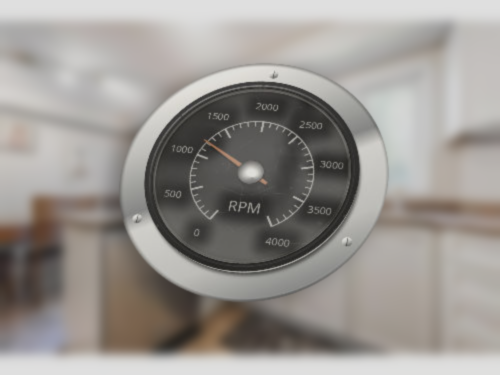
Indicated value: 1200 rpm
